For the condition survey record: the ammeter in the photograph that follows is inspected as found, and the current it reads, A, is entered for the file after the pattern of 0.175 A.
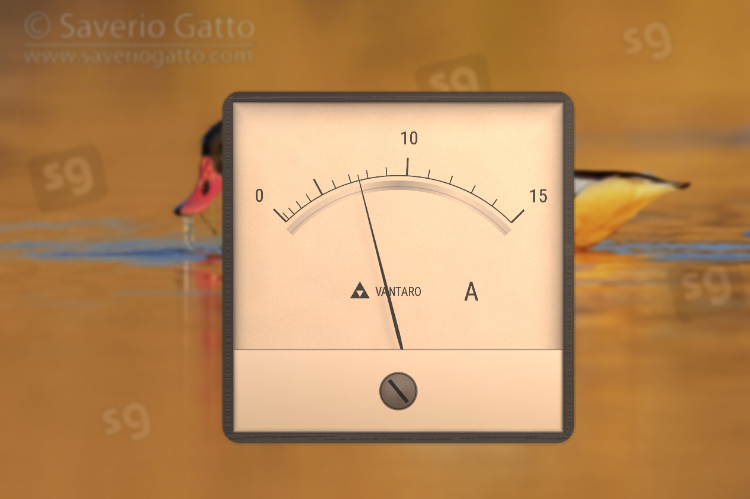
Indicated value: 7.5 A
